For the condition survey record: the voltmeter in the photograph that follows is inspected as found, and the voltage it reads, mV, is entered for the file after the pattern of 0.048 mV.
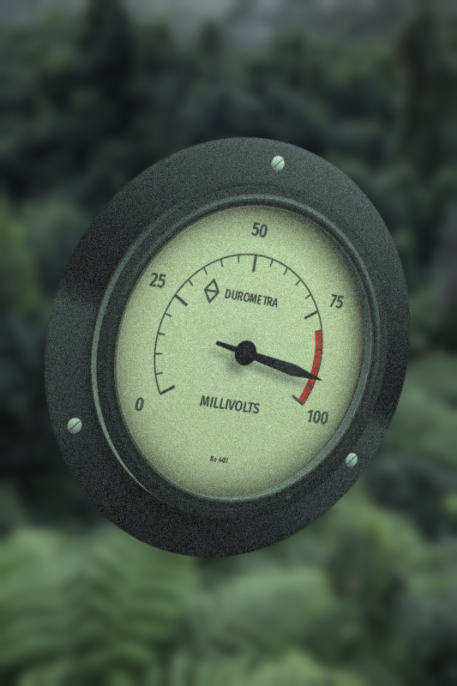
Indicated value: 92.5 mV
